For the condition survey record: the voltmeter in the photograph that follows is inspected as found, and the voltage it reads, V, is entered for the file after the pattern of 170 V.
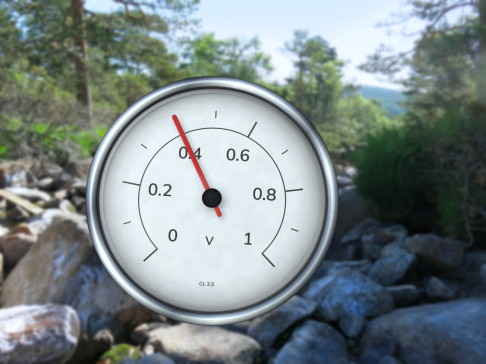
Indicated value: 0.4 V
